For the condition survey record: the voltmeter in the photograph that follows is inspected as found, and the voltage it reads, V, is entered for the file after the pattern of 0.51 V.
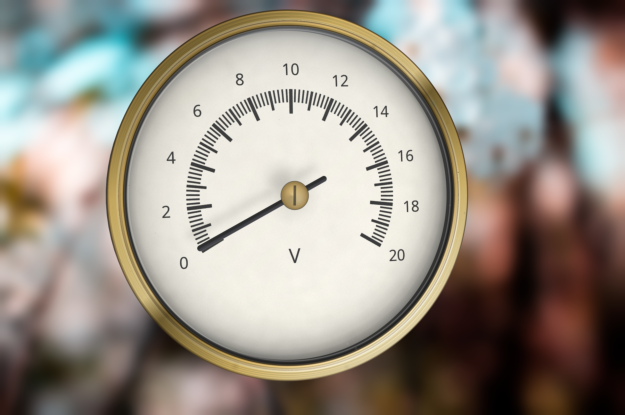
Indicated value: 0.2 V
